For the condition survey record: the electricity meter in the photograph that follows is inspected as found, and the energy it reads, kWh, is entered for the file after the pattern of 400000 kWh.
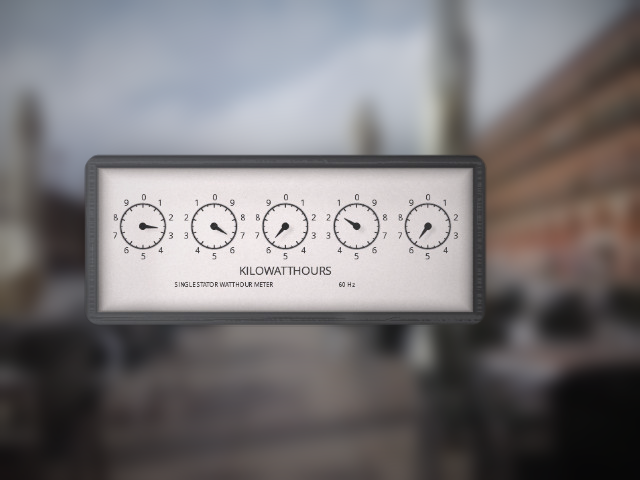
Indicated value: 26616 kWh
